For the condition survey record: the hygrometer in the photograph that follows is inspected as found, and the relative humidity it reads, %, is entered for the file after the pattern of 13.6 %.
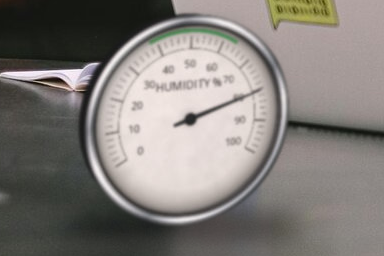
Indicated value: 80 %
